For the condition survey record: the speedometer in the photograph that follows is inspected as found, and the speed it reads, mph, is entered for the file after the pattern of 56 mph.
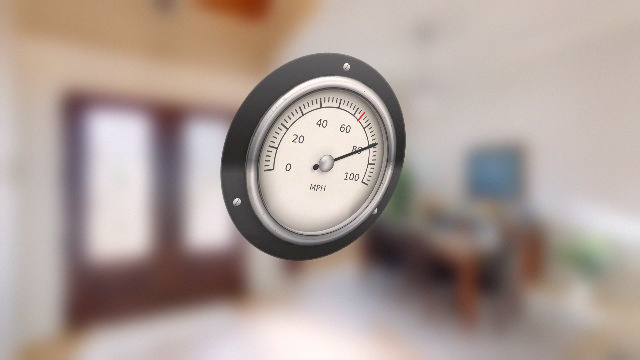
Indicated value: 80 mph
